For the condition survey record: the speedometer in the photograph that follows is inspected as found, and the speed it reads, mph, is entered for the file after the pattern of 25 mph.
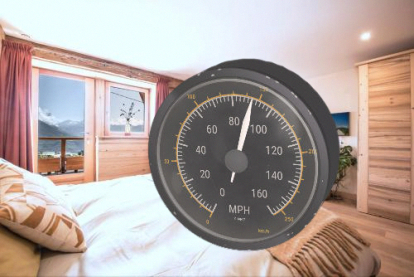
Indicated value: 90 mph
